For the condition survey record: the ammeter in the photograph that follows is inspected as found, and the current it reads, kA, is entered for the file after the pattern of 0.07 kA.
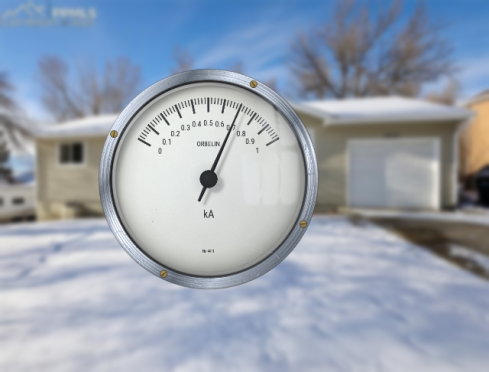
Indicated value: 0.7 kA
